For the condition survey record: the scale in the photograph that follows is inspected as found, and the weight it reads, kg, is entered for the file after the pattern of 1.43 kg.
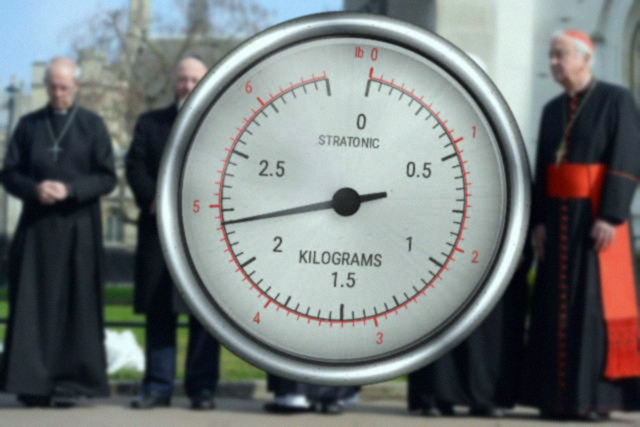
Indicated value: 2.2 kg
